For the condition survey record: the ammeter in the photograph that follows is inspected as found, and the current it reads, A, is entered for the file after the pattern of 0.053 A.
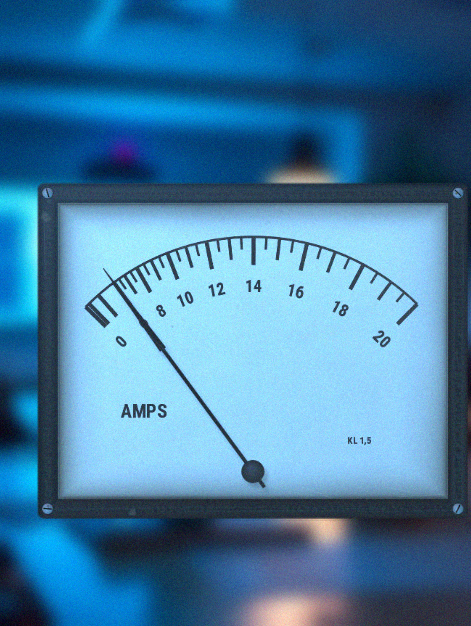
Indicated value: 6 A
